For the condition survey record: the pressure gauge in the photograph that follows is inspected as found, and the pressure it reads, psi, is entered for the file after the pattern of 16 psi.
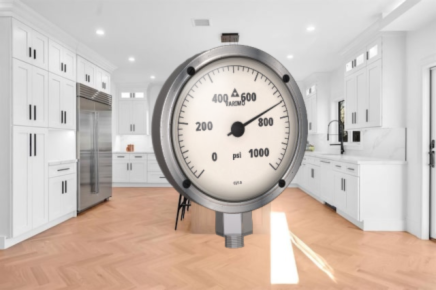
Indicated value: 740 psi
